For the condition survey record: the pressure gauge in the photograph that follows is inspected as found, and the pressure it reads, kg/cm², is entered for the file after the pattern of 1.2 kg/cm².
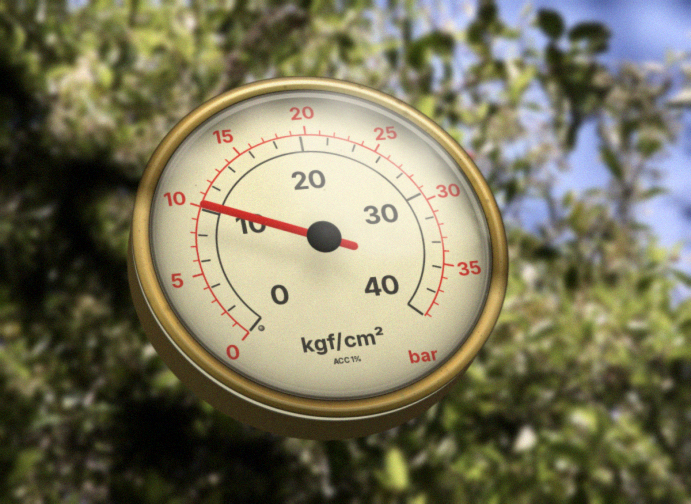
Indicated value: 10 kg/cm²
